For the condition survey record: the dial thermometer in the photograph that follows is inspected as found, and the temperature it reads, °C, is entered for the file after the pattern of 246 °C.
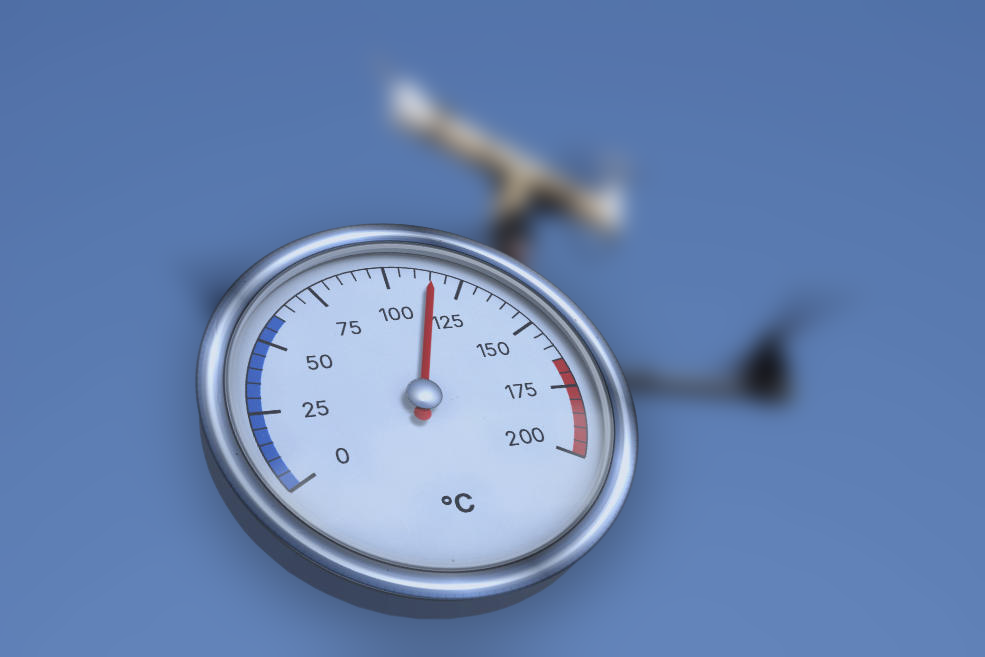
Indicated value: 115 °C
